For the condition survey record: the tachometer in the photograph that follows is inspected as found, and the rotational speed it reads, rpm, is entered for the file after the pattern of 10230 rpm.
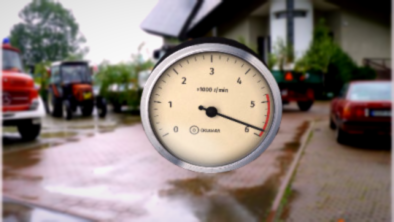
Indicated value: 5800 rpm
